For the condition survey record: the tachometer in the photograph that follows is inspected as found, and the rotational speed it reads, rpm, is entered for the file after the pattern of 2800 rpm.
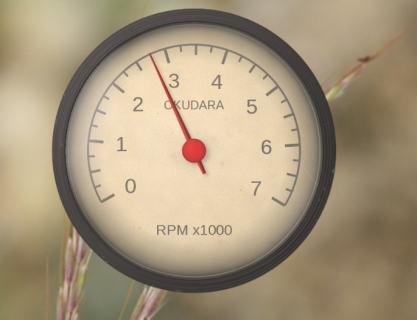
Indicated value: 2750 rpm
